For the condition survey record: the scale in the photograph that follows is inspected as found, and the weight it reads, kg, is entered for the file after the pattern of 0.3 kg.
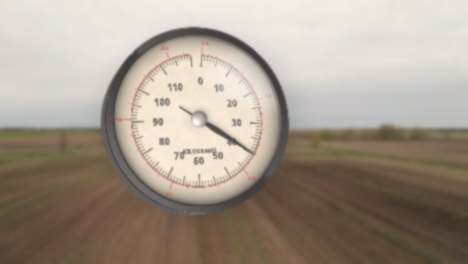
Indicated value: 40 kg
